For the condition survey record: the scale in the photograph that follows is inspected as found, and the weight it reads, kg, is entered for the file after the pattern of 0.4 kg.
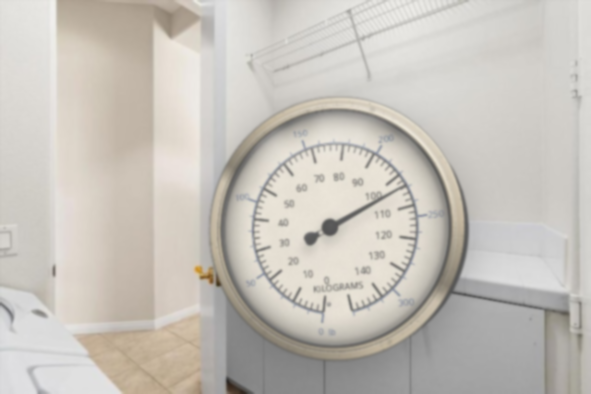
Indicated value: 104 kg
